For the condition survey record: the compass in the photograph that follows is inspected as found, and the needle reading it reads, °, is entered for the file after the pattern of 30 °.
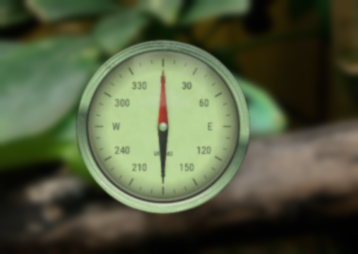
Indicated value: 0 °
